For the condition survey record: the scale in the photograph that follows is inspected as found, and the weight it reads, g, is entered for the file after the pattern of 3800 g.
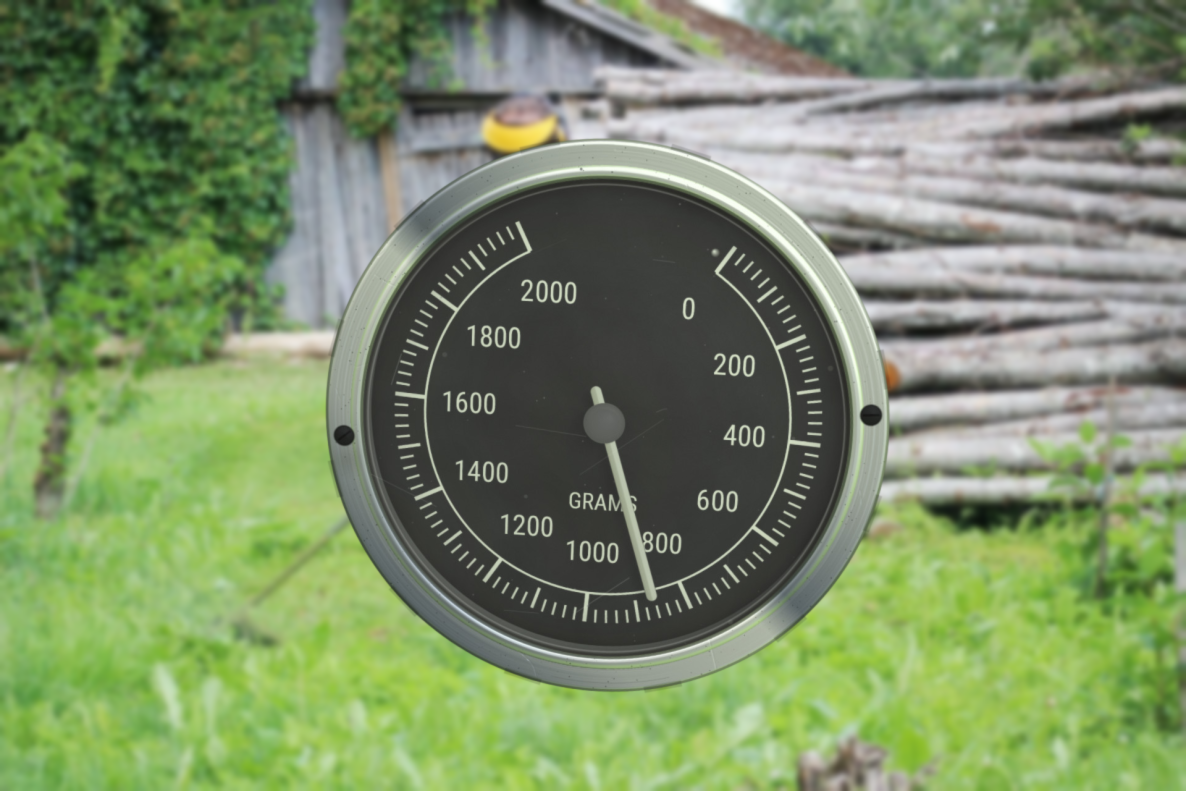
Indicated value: 860 g
